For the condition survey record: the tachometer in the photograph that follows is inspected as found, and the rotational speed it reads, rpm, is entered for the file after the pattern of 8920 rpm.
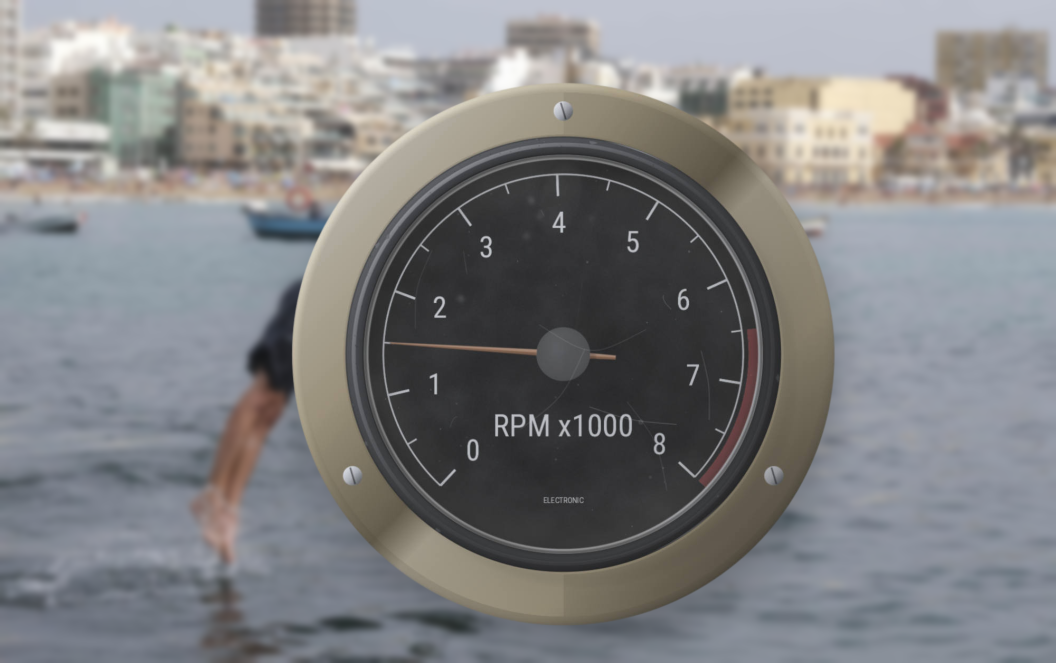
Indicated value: 1500 rpm
